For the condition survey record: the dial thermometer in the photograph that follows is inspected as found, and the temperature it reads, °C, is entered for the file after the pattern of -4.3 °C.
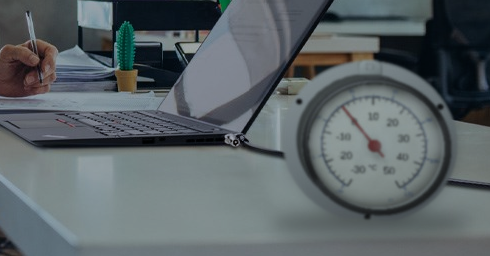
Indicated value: 0 °C
